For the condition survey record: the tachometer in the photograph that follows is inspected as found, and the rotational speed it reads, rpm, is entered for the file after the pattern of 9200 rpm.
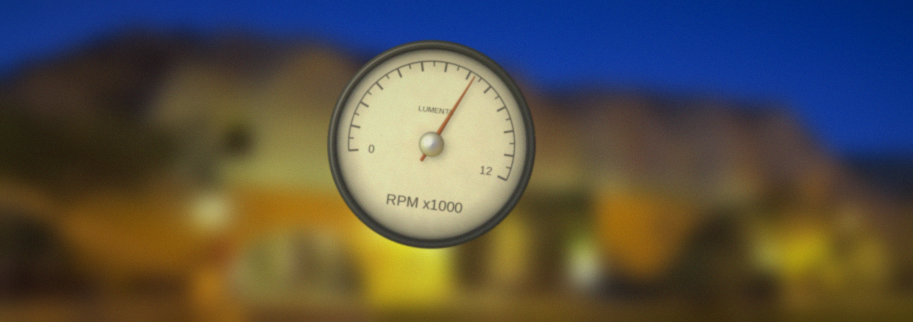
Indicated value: 7250 rpm
